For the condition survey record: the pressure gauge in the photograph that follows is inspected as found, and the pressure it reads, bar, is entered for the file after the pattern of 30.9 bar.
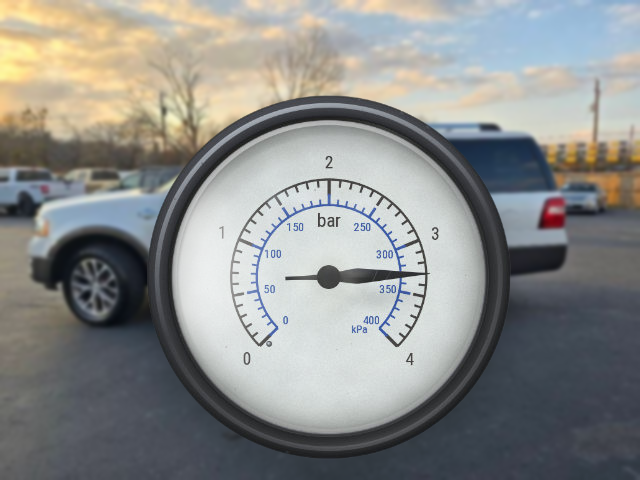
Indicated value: 3.3 bar
